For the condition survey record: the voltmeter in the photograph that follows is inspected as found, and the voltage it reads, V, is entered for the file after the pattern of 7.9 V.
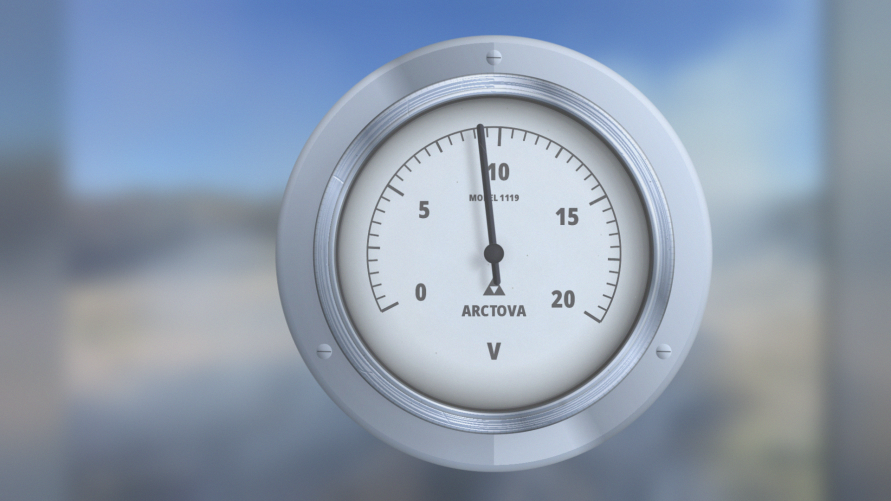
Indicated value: 9.25 V
